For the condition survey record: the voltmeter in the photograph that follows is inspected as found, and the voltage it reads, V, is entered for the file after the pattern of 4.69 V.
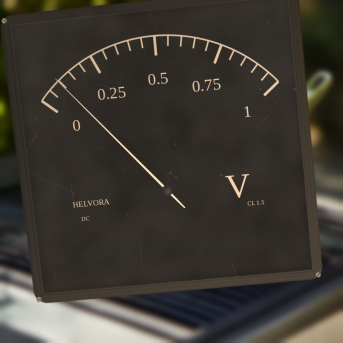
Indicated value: 0.1 V
